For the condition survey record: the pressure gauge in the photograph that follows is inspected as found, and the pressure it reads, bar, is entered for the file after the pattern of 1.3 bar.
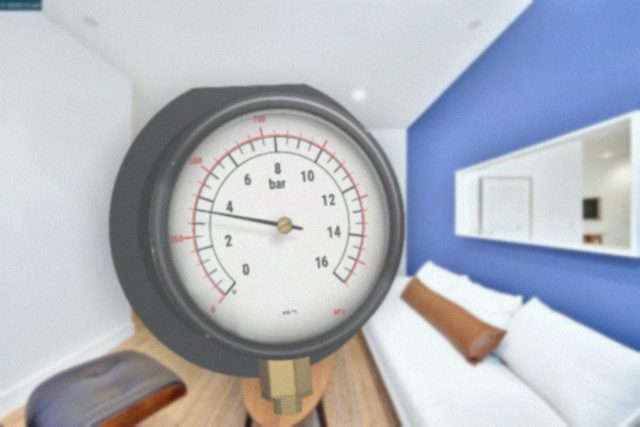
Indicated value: 3.5 bar
